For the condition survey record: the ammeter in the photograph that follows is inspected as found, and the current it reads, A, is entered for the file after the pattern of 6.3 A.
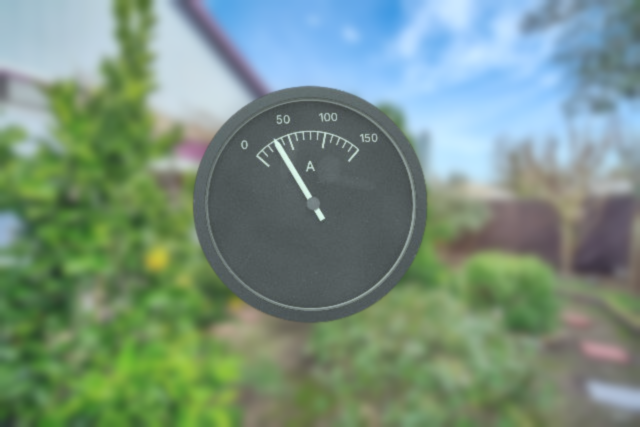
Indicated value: 30 A
